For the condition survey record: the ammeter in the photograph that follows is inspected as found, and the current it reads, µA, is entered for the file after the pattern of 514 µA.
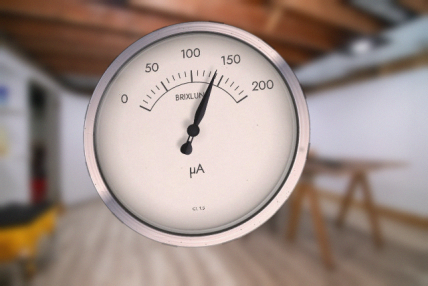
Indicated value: 140 µA
